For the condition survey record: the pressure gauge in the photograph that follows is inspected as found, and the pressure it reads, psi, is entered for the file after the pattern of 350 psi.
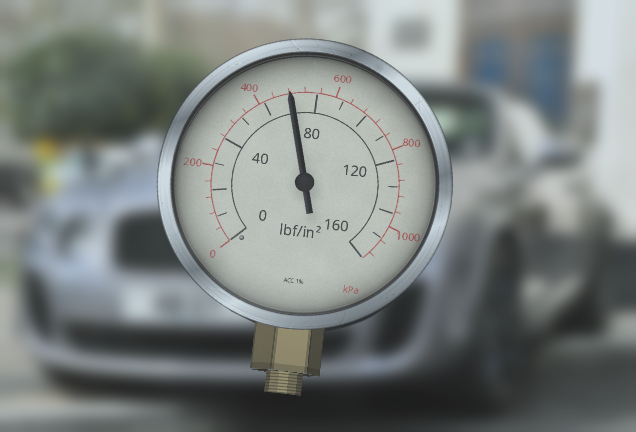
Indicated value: 70 psi
